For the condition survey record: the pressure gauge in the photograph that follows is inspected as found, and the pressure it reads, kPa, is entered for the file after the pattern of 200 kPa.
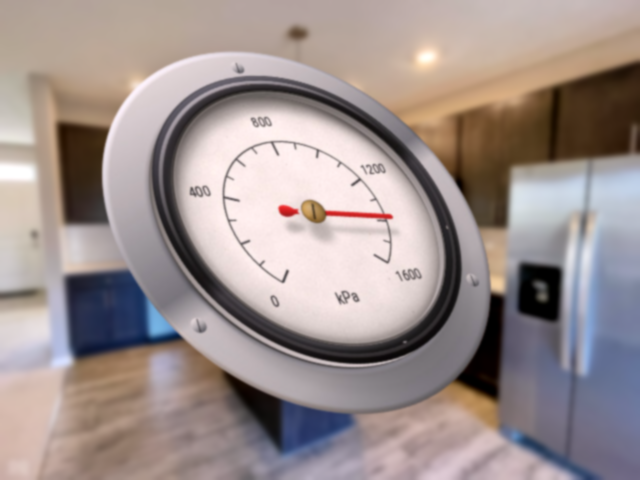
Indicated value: 1400 kPa
